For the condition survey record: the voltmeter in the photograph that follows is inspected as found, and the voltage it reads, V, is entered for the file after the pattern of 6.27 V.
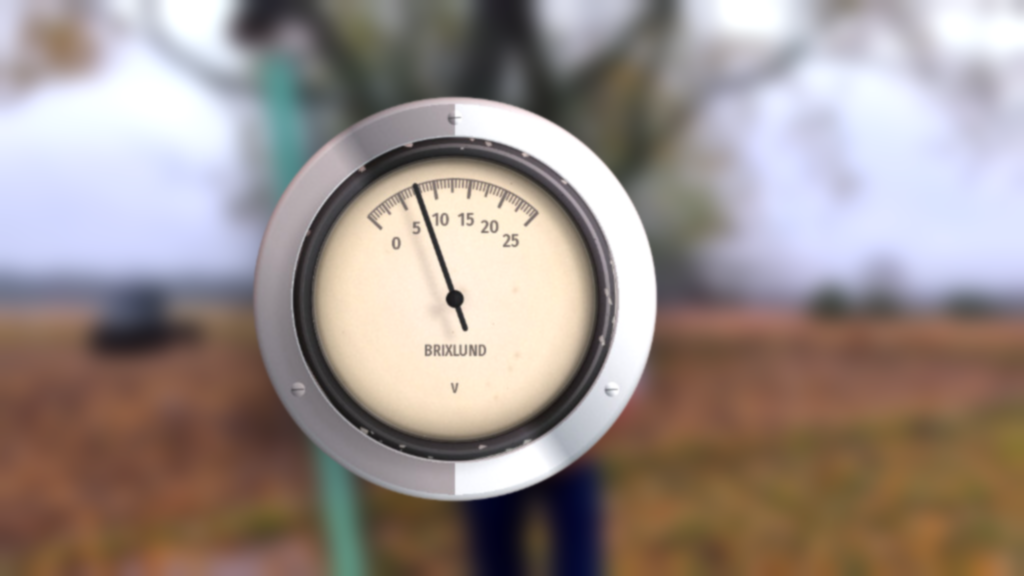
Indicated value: 7.5 V
